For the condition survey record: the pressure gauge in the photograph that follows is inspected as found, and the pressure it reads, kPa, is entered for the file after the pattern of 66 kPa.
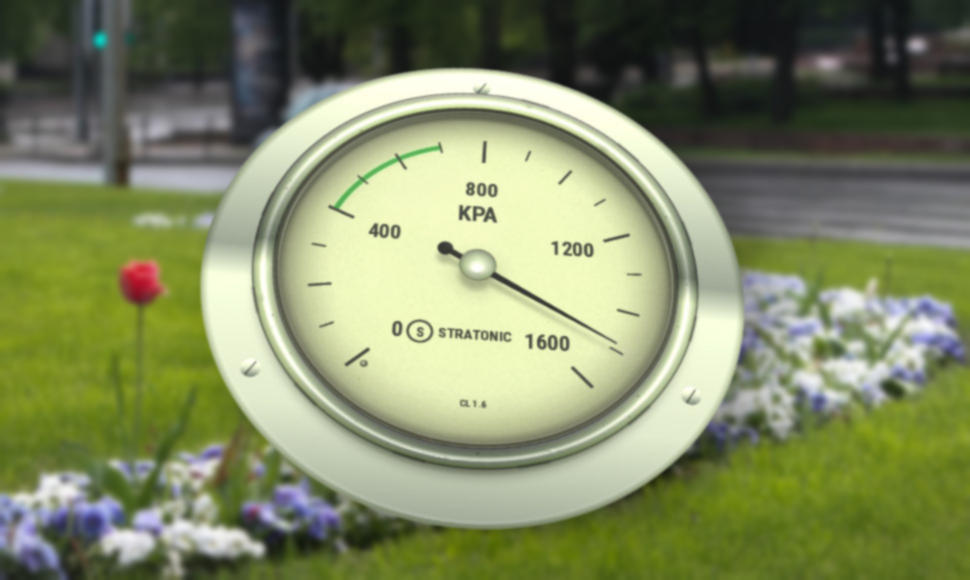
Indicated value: 1500 kPa
